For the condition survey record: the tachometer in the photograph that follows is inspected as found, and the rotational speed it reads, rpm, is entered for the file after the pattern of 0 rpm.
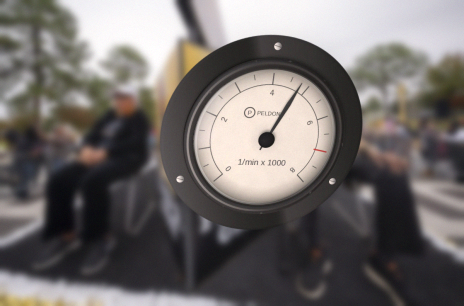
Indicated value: 4750 rpm
